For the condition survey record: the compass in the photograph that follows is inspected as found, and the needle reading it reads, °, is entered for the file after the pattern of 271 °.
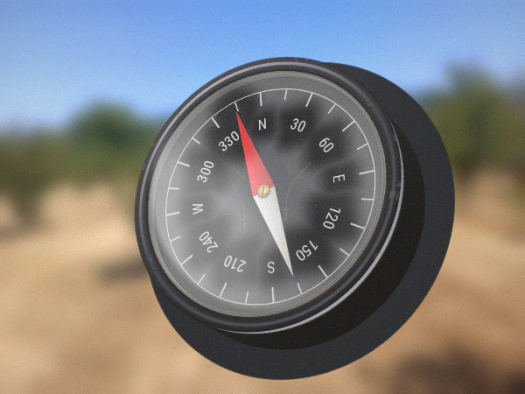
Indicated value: 345 °
